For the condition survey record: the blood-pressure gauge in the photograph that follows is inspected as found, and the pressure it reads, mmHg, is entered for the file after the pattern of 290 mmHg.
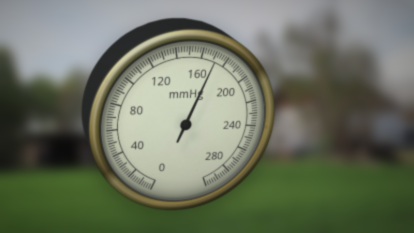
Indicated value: 170 mmHg
